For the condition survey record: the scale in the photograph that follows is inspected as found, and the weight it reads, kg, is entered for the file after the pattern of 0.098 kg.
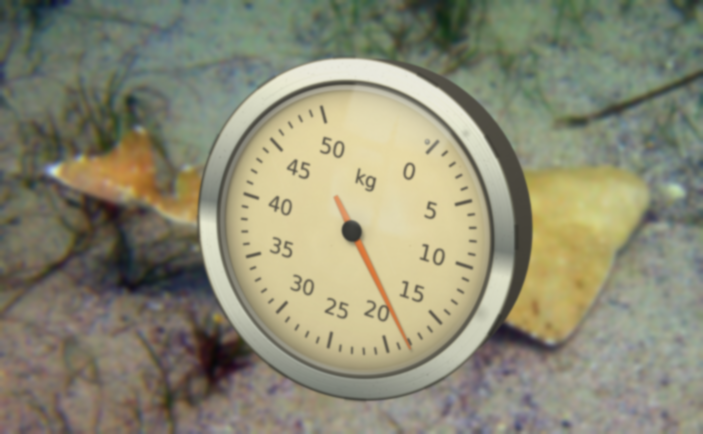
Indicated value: 18 kg
